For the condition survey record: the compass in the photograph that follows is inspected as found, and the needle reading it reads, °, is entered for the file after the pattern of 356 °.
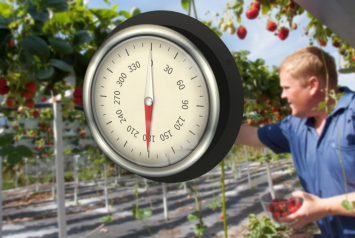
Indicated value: 180 °
